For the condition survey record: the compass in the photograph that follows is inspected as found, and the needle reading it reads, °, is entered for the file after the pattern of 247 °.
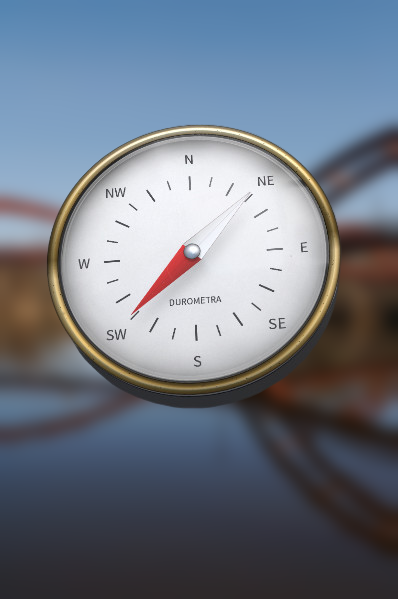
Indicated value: 225 °
